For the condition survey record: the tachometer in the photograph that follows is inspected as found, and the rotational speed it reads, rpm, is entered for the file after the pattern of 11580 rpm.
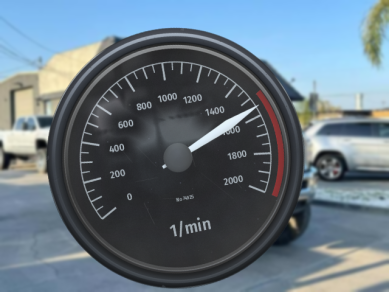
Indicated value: 1550 rpm
